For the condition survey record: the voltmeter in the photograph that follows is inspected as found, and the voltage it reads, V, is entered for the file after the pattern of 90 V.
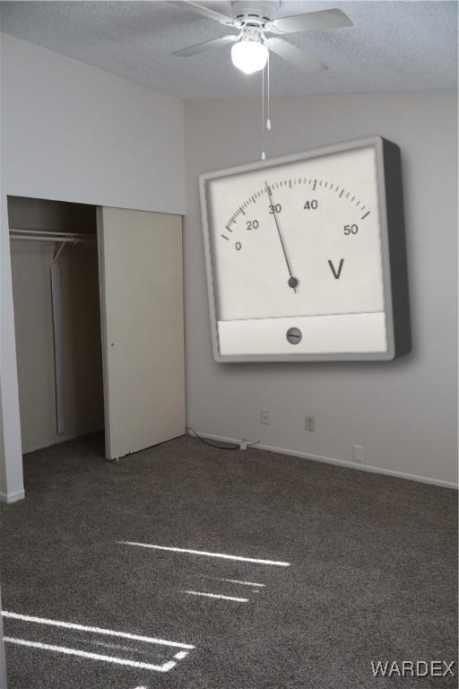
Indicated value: 30 V
